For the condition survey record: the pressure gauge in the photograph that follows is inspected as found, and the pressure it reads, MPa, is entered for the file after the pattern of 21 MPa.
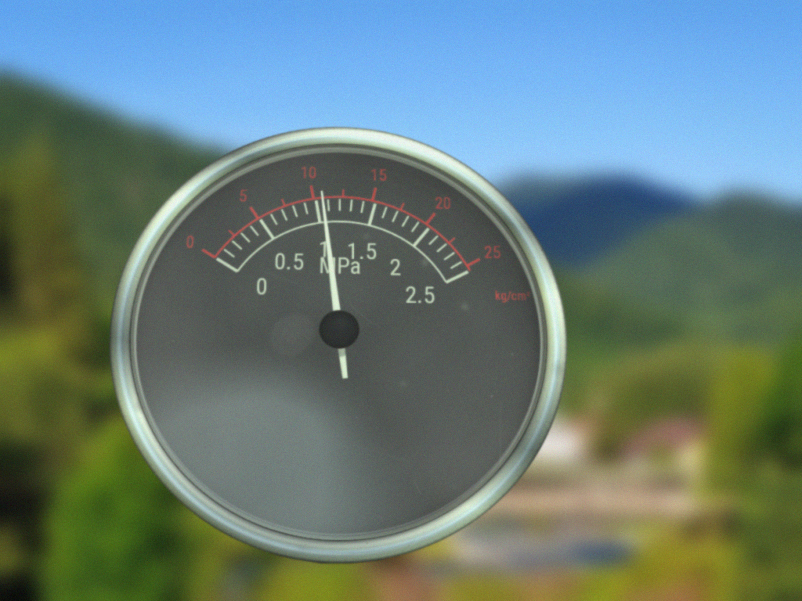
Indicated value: 1.05 MPa
